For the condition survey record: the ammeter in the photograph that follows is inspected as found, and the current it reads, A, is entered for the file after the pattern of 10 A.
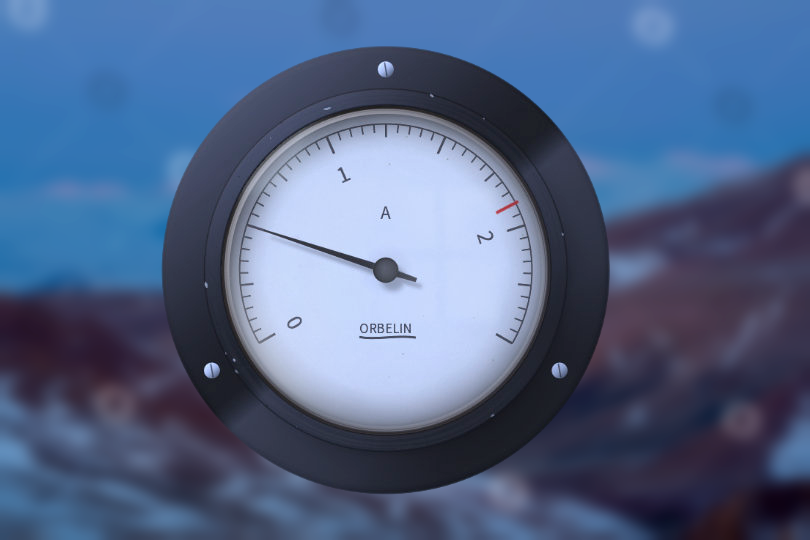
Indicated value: 0.5 A
